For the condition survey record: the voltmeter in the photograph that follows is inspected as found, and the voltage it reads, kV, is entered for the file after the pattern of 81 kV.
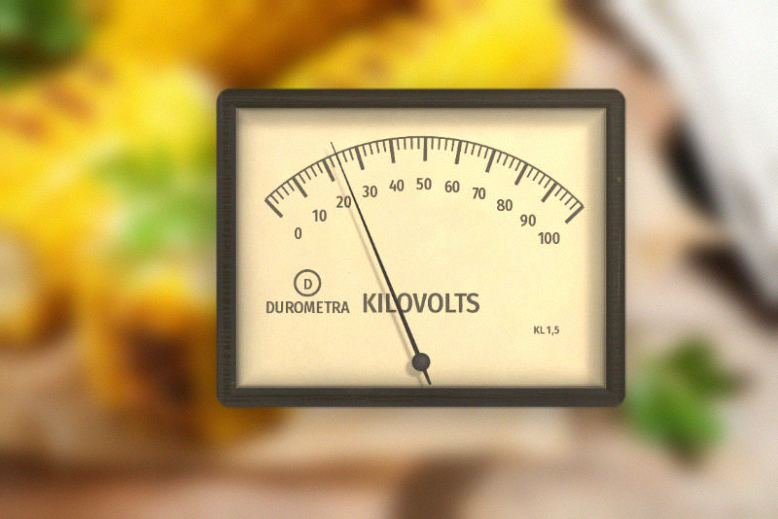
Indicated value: 24 kV
